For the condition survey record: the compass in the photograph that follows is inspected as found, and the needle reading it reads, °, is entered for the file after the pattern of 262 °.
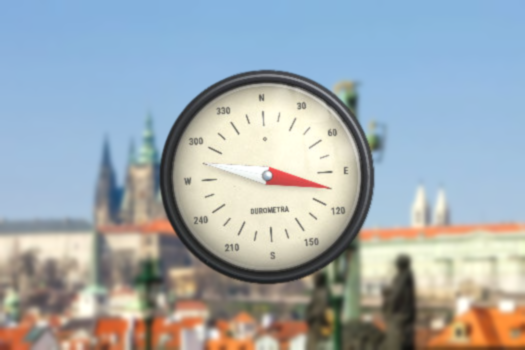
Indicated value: 105 °
